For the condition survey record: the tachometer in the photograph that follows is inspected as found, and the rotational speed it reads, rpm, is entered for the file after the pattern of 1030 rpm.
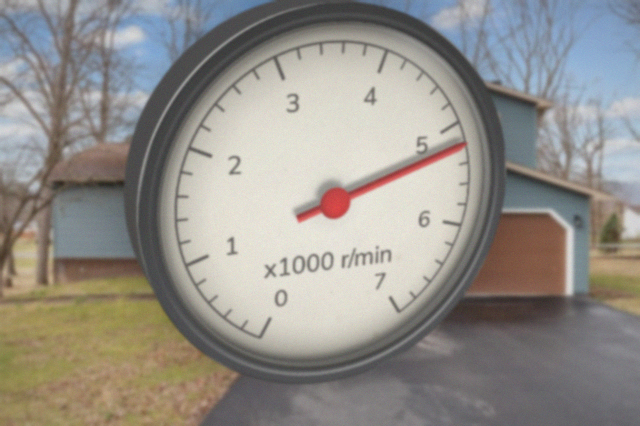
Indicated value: 5200 rpm
